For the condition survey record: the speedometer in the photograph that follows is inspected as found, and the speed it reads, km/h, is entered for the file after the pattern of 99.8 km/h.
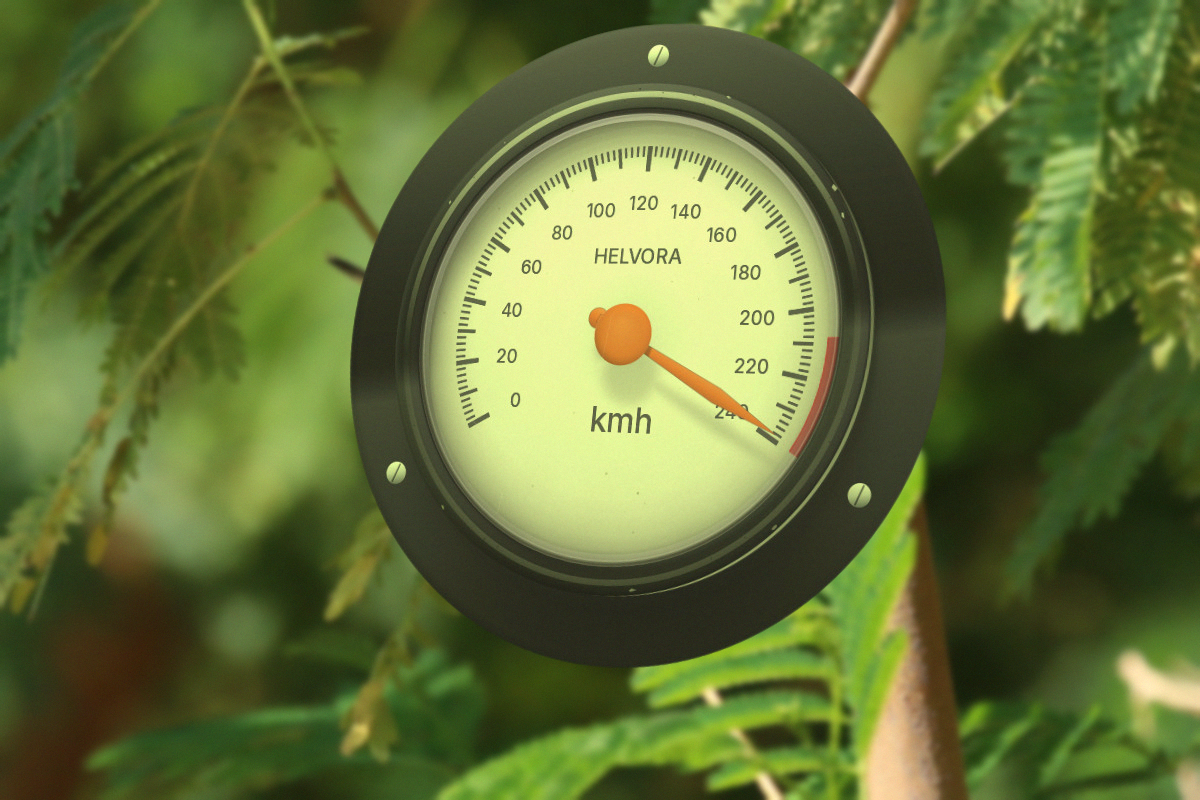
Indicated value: 238 km/h
